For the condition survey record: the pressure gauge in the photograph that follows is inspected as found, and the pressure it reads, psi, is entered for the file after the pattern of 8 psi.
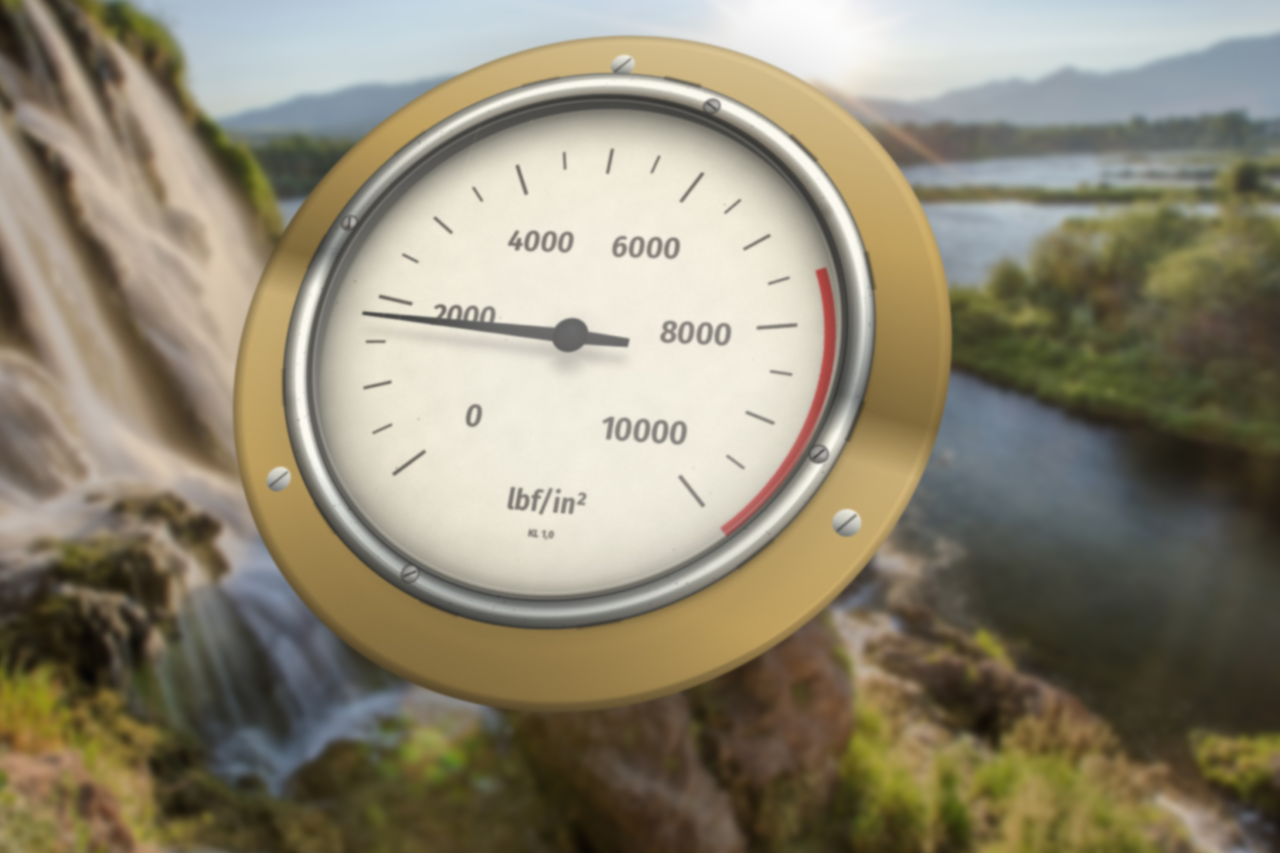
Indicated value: 1750 psi
